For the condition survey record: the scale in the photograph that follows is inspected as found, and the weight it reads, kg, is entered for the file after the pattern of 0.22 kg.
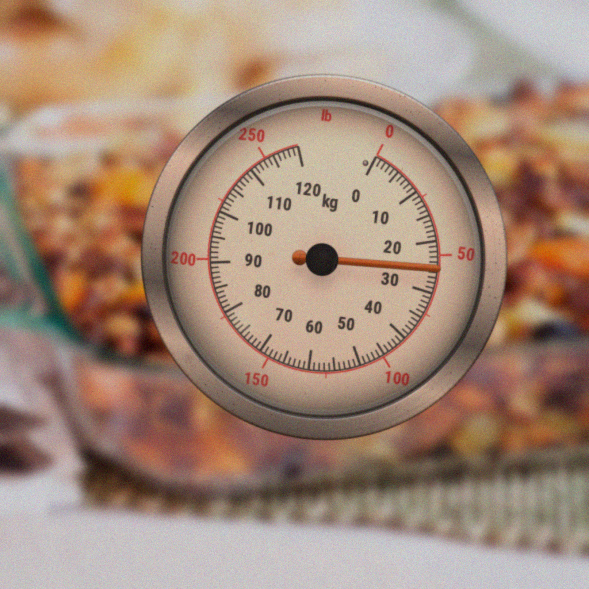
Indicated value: 25 kg
